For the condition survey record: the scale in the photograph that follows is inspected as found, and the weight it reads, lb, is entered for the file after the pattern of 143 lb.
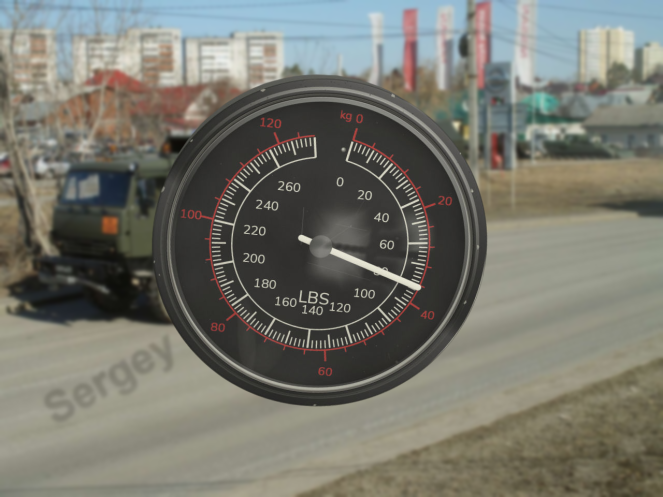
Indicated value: 80 lb
